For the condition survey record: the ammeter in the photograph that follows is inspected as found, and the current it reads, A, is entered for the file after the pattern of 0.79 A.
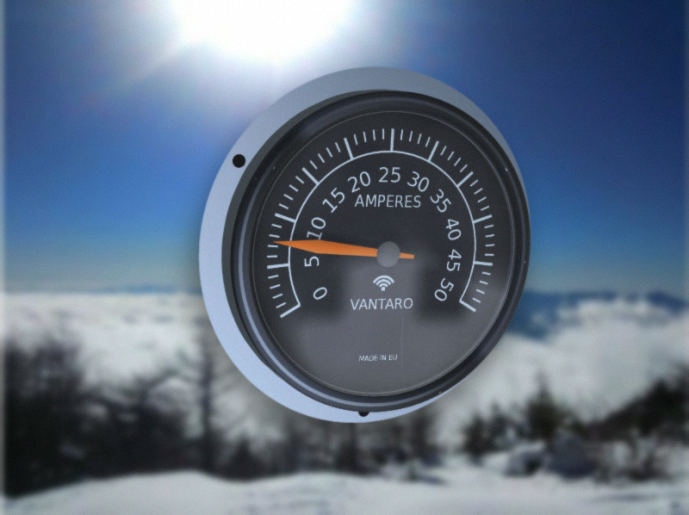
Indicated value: 7.5 A
